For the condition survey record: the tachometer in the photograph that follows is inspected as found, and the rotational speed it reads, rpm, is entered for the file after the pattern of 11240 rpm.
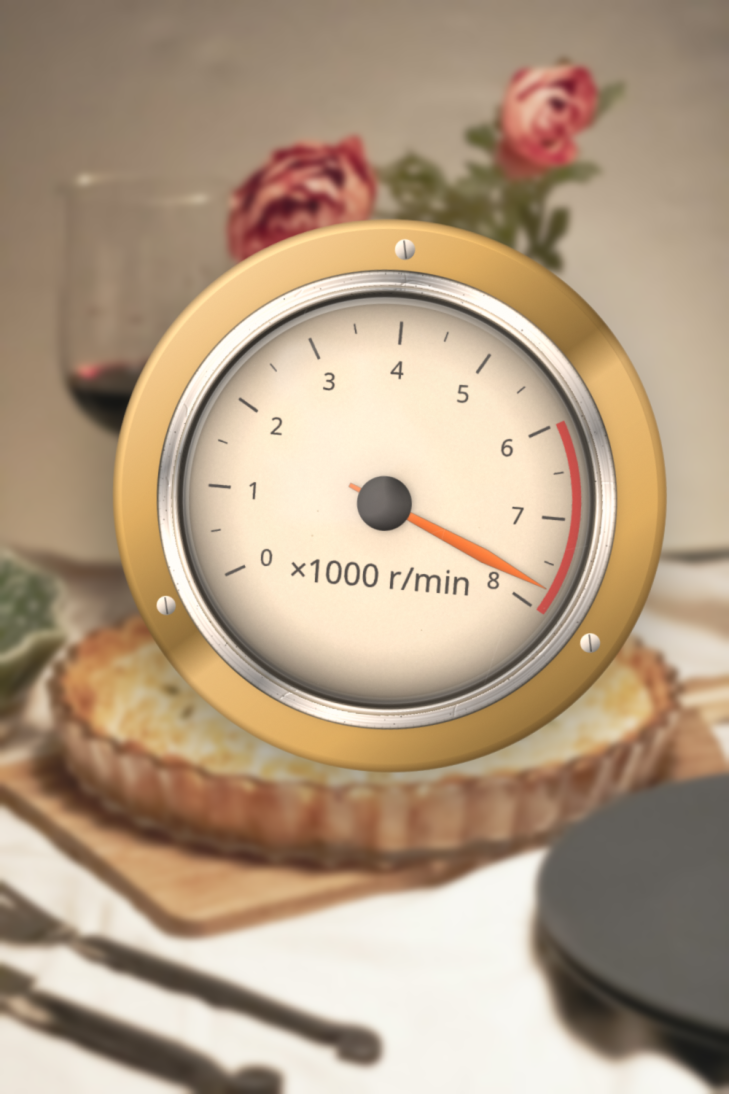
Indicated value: 7750 rpm
